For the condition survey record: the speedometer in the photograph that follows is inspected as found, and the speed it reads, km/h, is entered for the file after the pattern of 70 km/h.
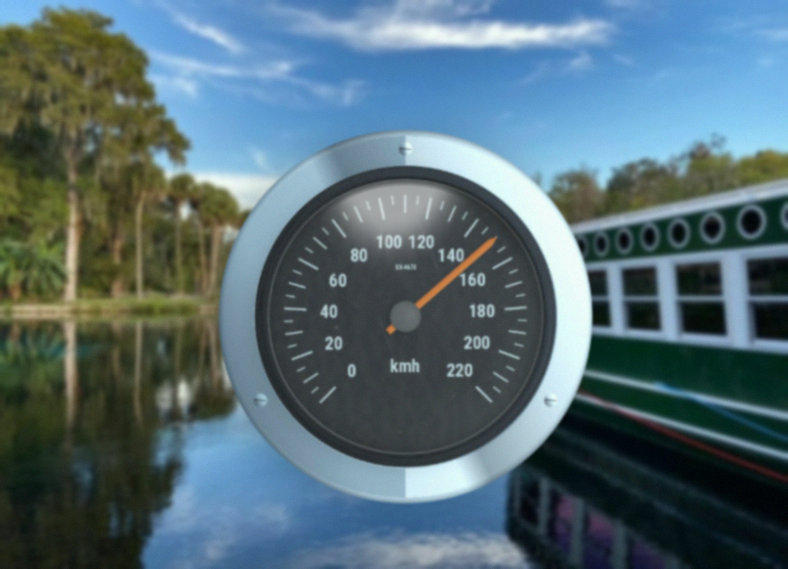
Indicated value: 150 km/h
